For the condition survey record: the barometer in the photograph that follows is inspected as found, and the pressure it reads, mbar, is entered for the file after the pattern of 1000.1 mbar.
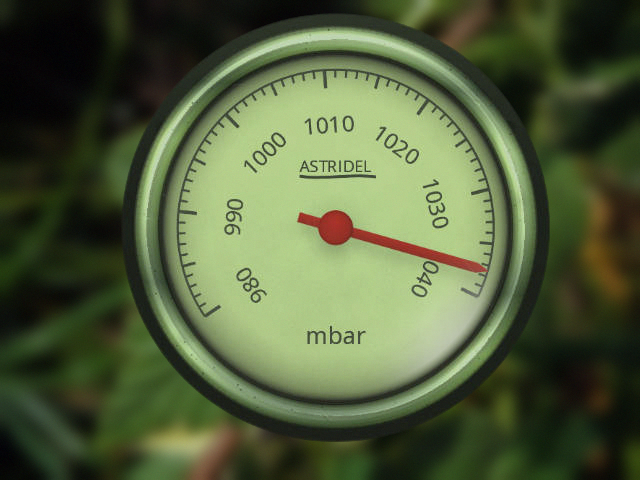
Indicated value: 1037.5 mbar
